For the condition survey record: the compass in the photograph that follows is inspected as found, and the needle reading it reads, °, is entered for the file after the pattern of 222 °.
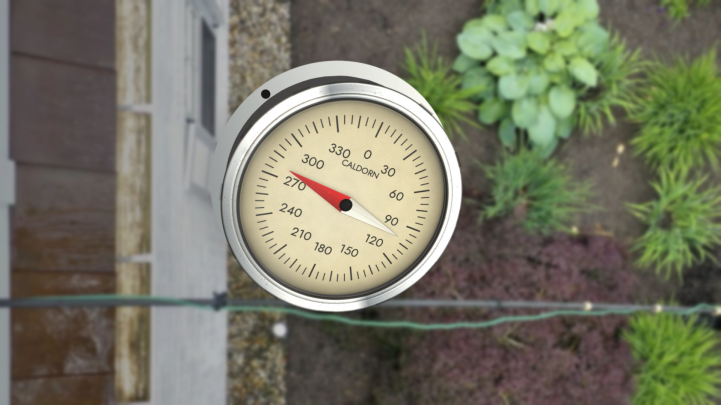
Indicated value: 280 °
